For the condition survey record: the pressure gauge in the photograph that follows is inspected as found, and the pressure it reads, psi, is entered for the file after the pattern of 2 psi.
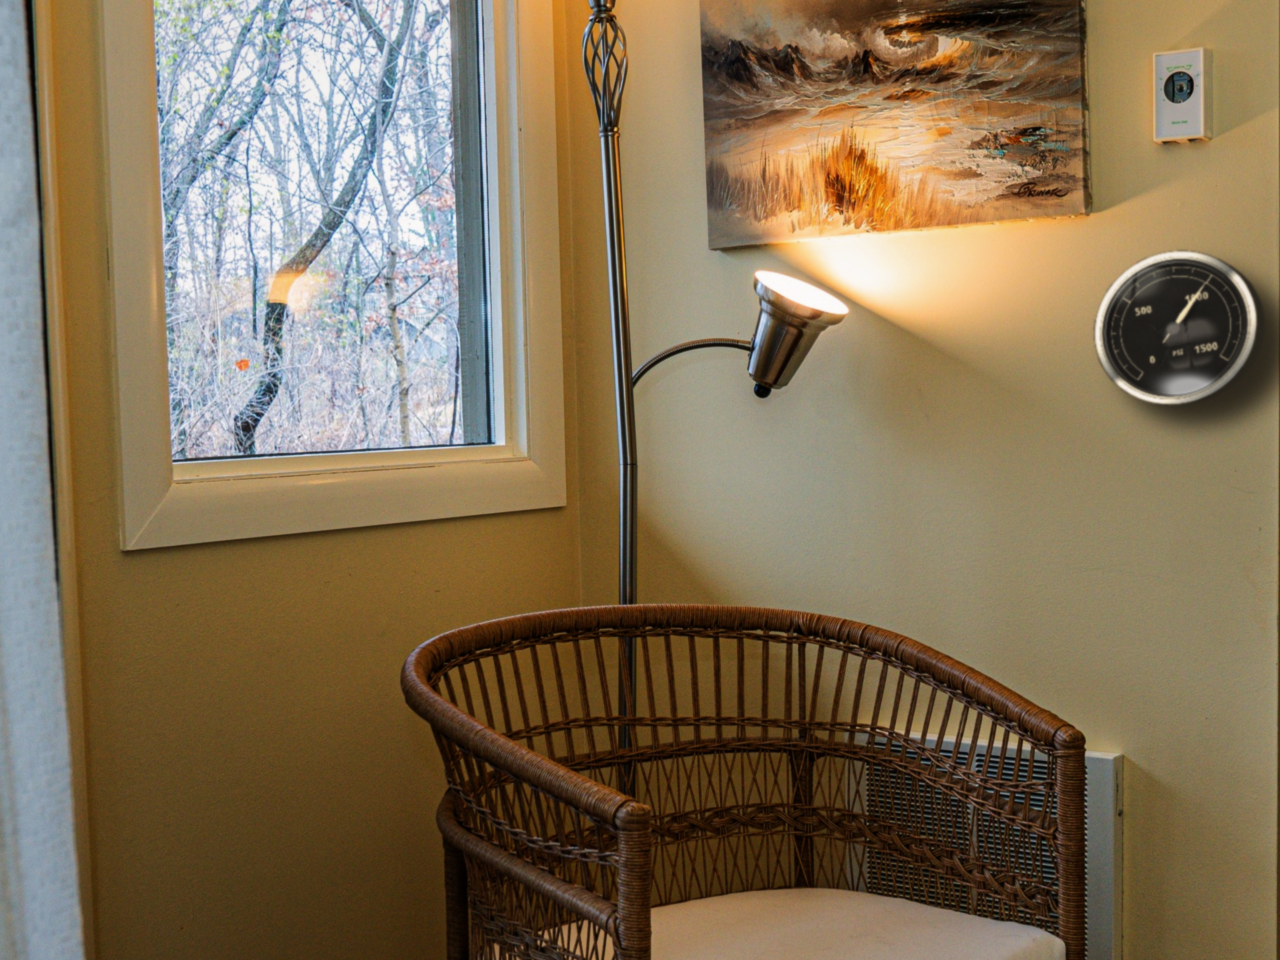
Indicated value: 1000 psi
